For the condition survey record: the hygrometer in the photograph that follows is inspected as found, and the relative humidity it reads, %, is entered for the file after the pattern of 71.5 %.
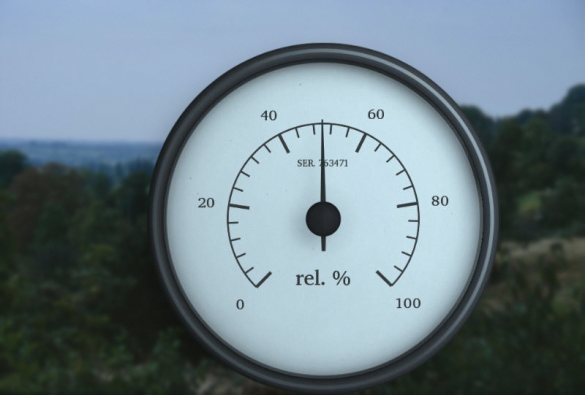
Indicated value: 50 %
